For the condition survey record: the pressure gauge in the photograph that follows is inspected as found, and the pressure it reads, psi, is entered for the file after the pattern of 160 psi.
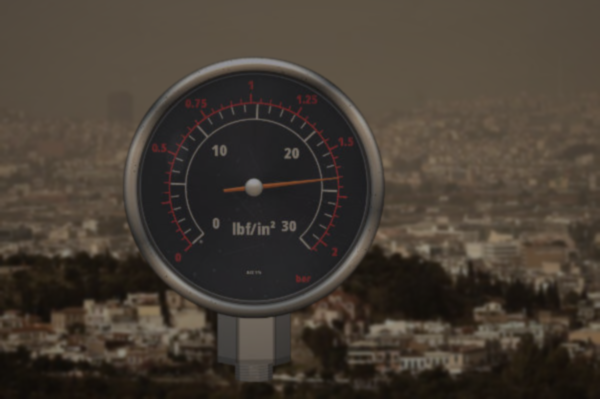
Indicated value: 24 psi
